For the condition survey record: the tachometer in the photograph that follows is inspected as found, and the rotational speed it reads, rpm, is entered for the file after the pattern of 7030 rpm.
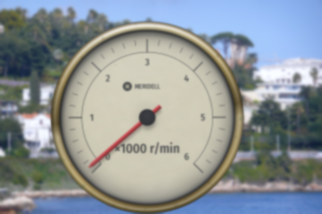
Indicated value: 100 rpm
